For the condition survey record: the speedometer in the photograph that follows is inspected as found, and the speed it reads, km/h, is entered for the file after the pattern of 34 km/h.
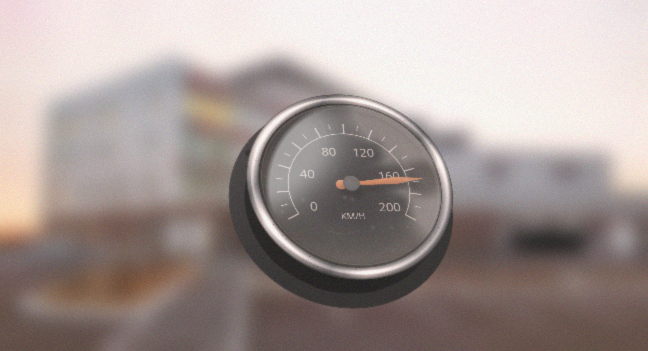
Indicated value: 170 km/h
